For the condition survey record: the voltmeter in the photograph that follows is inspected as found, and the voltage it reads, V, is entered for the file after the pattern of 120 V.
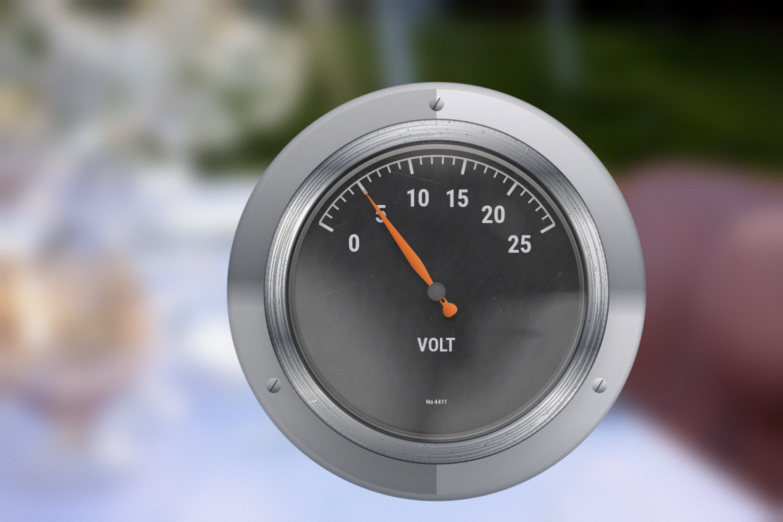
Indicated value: 5 V
